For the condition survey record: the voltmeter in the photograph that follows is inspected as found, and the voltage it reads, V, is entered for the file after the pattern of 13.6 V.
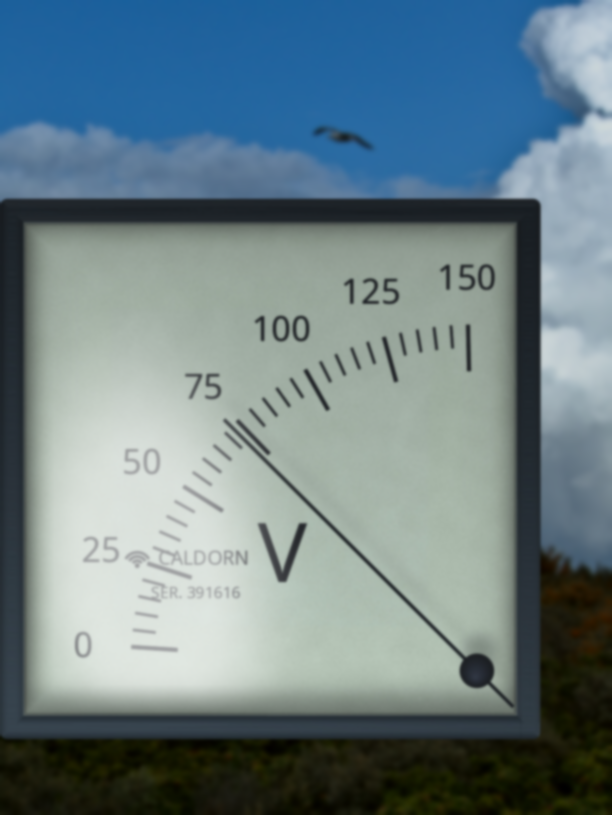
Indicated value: 72.5 V
